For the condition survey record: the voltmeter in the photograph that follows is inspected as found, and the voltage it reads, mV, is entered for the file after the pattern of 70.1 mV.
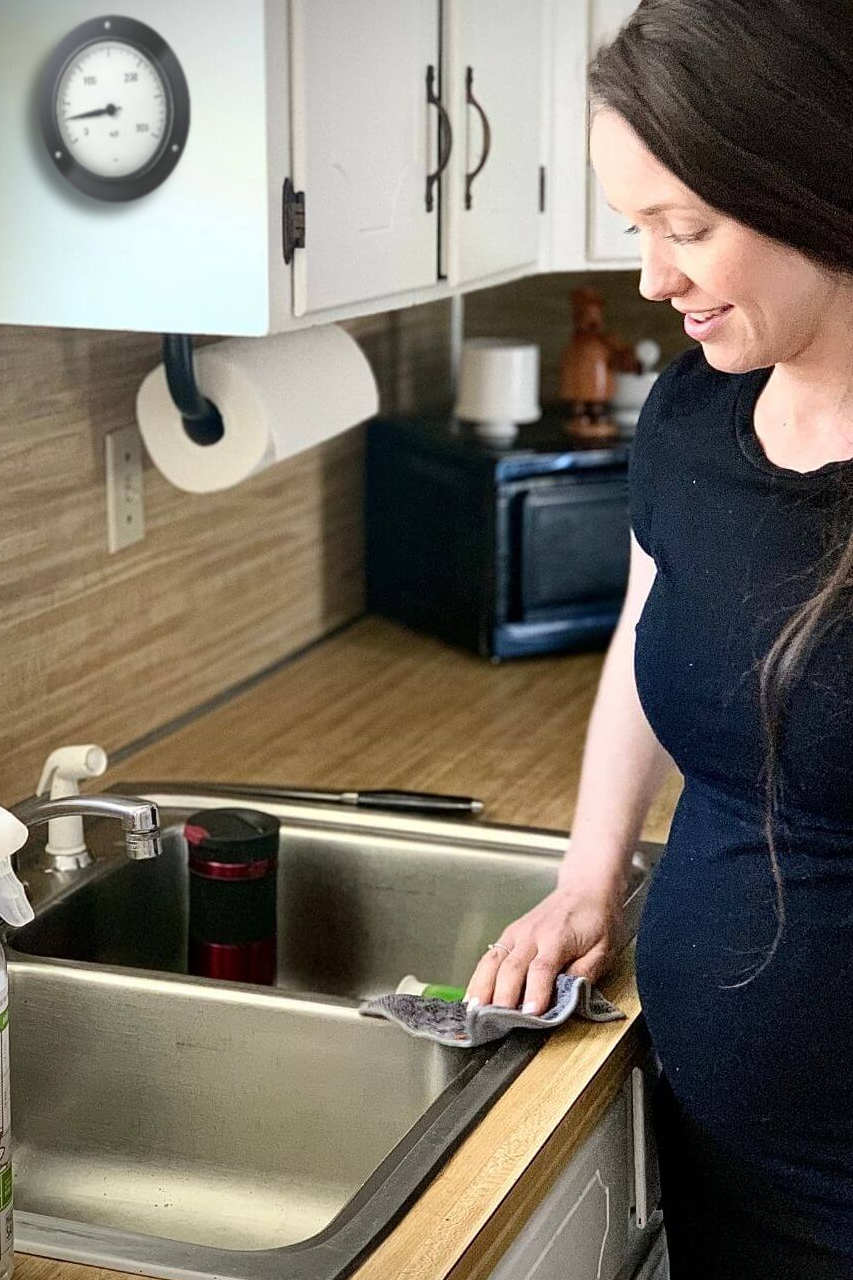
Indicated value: 30 mV
